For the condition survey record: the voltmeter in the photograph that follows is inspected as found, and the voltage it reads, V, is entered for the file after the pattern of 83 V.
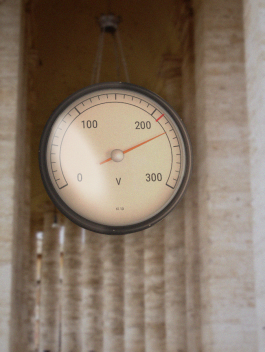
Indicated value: 230 V
